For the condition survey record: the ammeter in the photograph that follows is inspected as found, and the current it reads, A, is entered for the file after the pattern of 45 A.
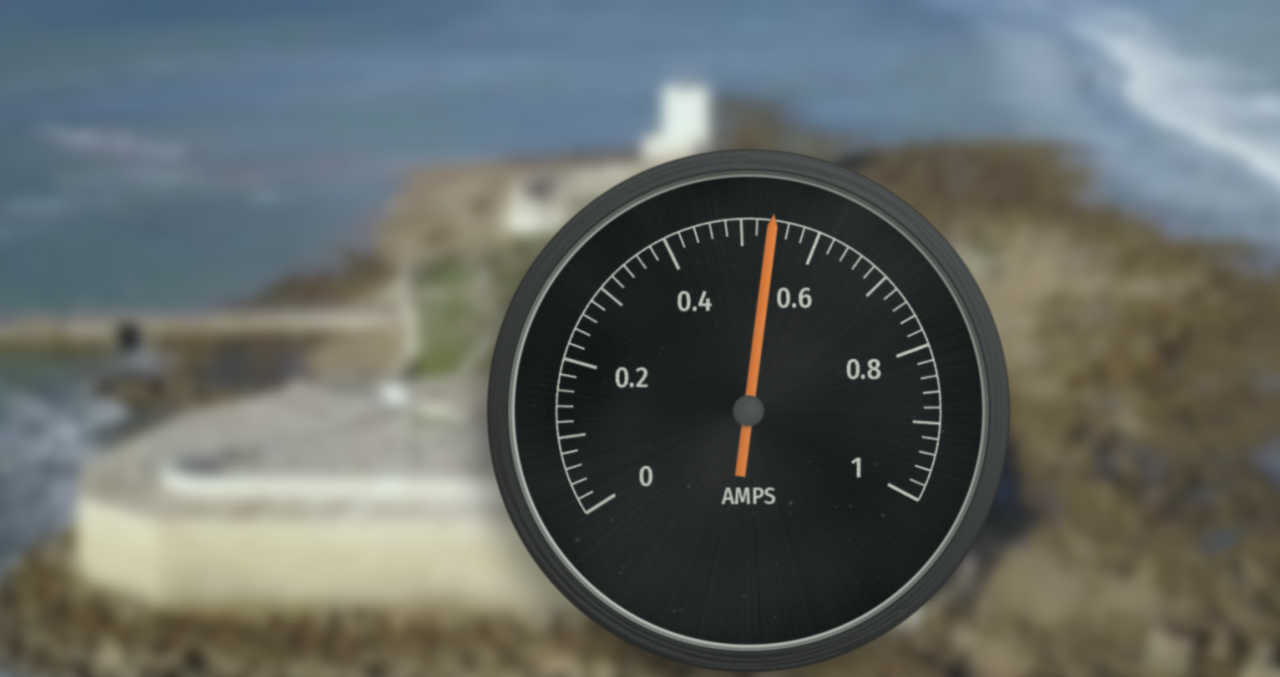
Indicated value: 0.54 A
